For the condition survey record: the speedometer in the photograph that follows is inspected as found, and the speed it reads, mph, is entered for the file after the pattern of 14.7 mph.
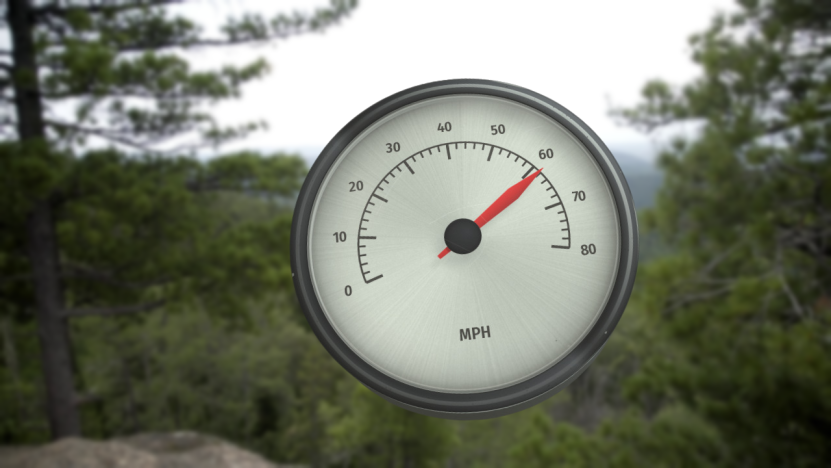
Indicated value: 62 mph
